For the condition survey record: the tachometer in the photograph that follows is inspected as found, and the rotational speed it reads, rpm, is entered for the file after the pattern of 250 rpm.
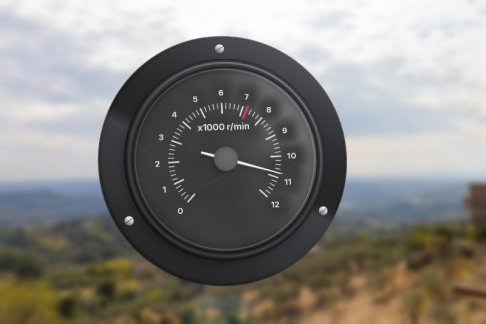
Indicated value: 10800 rpm
